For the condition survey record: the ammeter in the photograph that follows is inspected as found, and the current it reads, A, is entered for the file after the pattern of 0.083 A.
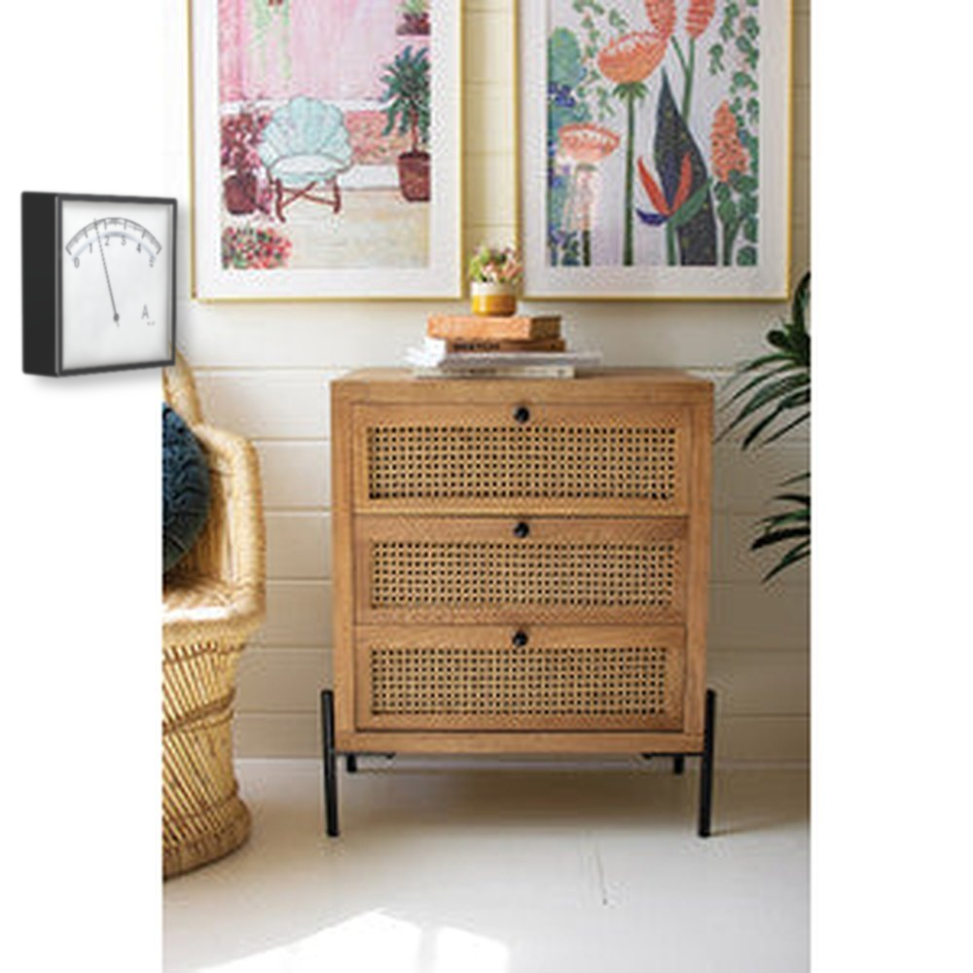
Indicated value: 1.5 A
